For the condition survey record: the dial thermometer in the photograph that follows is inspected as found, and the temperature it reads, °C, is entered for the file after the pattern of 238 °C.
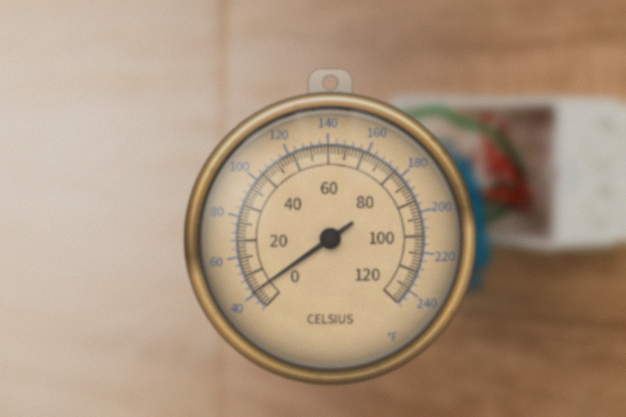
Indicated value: 5 °C
